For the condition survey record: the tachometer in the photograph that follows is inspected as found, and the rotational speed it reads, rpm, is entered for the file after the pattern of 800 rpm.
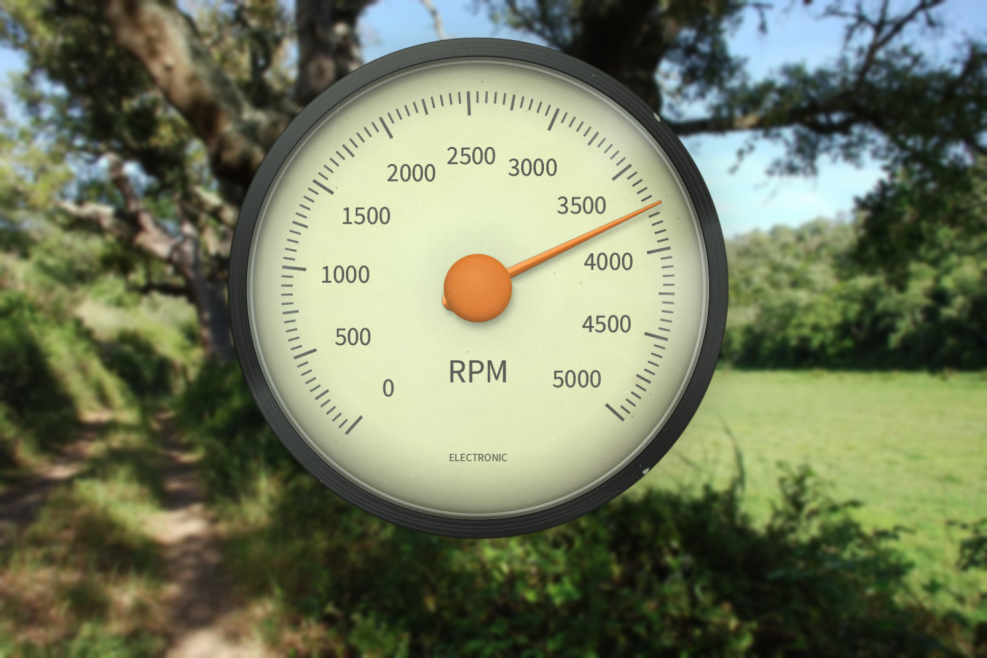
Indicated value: 3750 rpm
